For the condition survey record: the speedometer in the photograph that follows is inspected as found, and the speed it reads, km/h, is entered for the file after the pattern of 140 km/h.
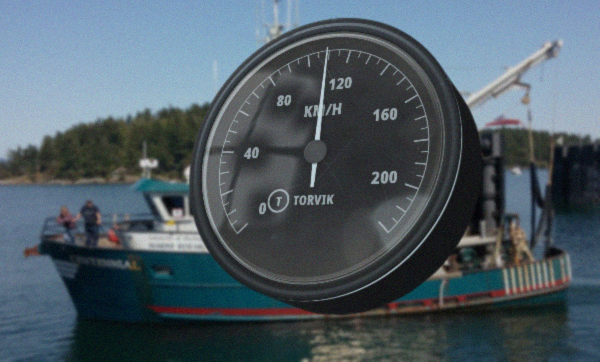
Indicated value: 110 km/h
